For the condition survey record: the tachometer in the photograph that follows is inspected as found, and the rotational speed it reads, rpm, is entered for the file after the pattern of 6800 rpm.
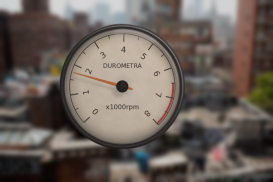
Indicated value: 1750 rpm
